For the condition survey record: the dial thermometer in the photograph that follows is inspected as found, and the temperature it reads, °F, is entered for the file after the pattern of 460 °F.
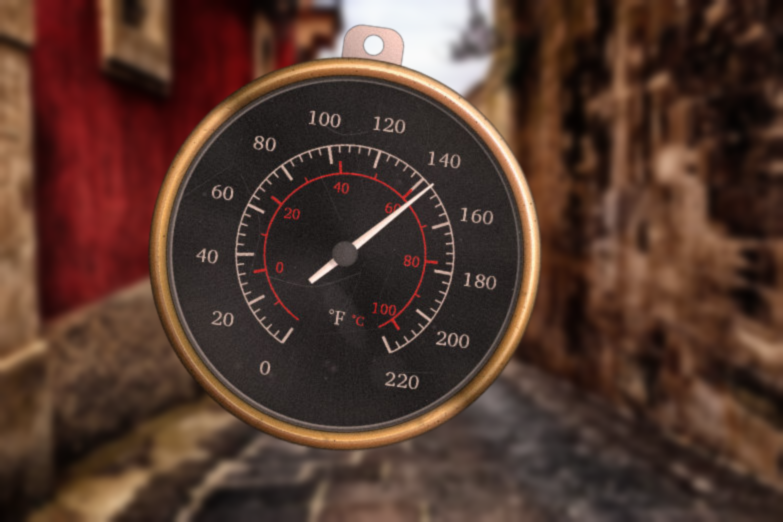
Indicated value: 144 °F
